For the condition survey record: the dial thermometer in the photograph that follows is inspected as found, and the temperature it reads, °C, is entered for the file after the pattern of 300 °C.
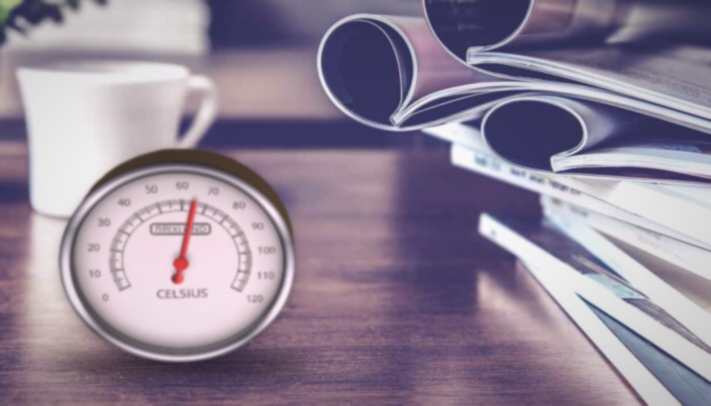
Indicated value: 65 °C
